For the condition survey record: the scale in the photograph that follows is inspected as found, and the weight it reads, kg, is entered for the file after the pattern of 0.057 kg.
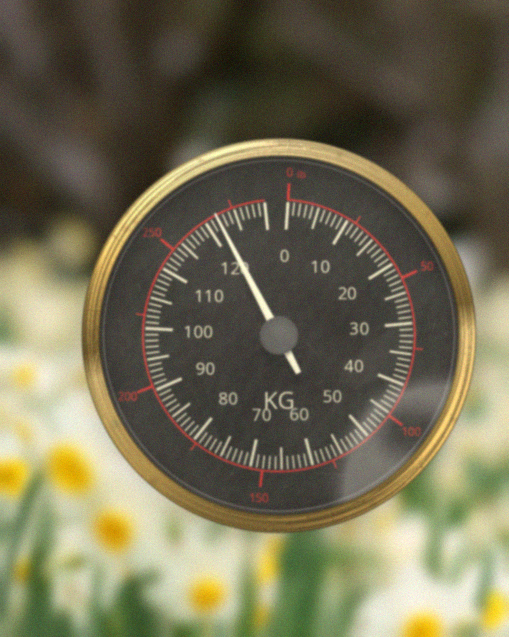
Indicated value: 122 kg
